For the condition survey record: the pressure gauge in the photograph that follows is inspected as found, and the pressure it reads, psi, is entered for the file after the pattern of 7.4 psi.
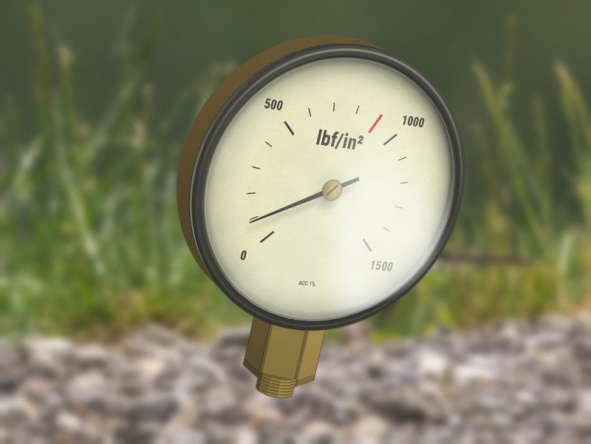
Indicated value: 100 psi
